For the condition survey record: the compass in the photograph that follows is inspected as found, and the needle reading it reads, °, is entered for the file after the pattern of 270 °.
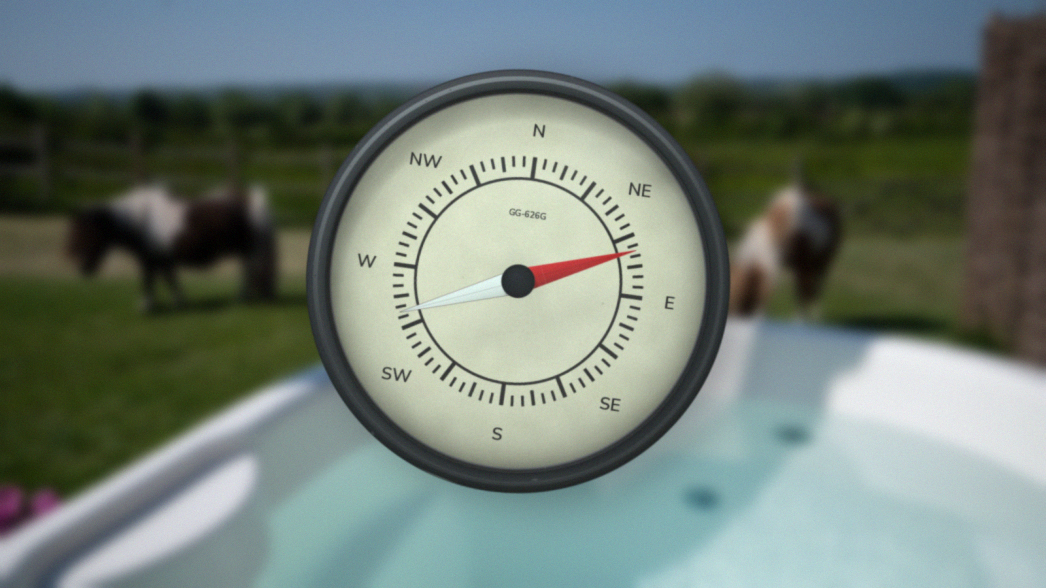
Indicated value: 67.5 °
